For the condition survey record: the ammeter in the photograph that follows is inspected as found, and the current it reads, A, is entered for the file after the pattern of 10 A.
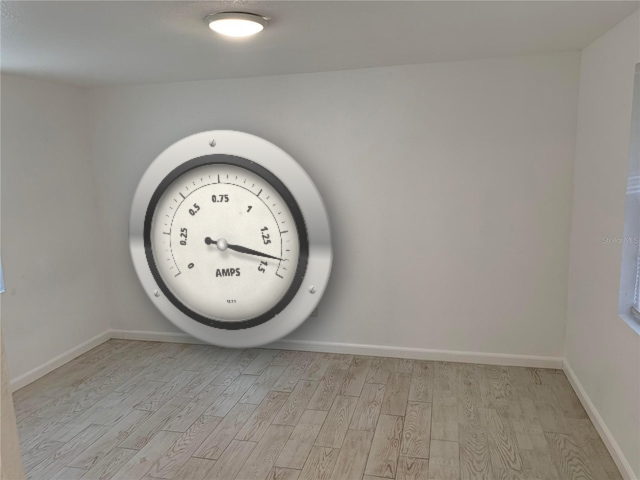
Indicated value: 1.4 A
